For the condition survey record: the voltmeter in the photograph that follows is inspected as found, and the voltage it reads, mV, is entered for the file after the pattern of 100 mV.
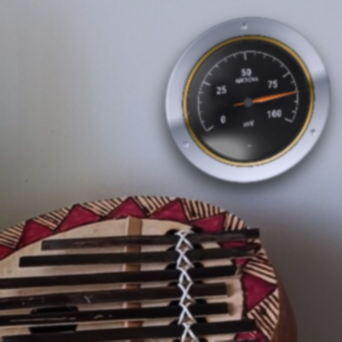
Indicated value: 85 mV
